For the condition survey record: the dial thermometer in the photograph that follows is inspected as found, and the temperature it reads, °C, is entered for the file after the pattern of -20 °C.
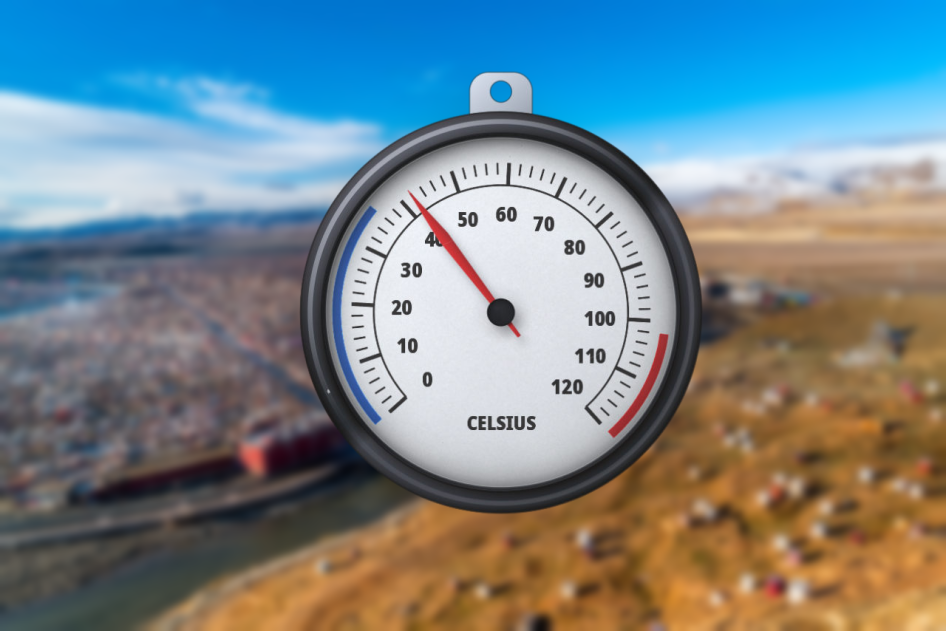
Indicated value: 42 °C
